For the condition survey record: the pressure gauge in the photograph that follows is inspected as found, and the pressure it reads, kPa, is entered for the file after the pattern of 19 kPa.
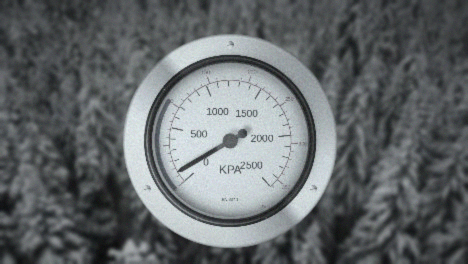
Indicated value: 100 kPa
